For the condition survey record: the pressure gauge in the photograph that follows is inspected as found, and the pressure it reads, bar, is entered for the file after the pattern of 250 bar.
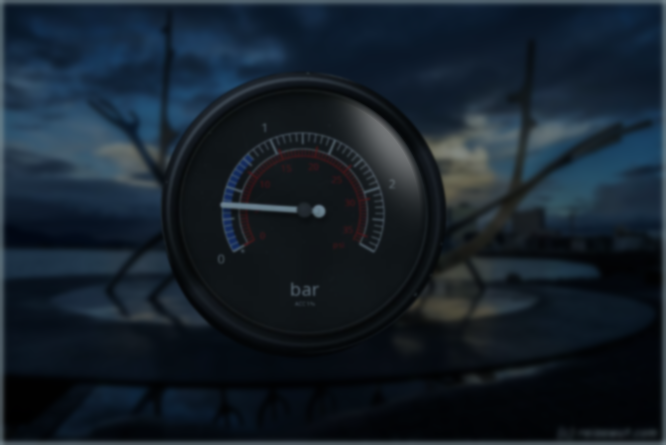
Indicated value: 0.35 bar
